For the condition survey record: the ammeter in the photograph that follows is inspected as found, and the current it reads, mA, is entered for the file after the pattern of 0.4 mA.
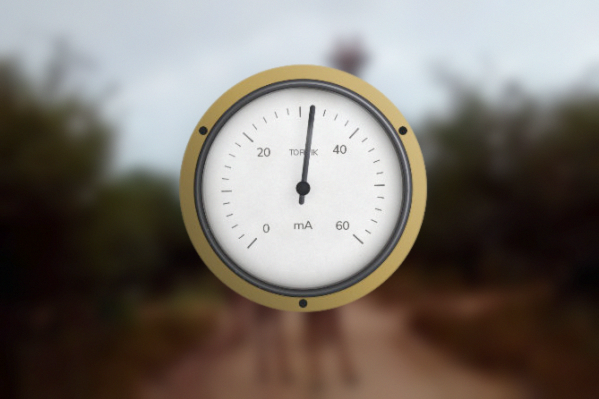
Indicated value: 32 mA
